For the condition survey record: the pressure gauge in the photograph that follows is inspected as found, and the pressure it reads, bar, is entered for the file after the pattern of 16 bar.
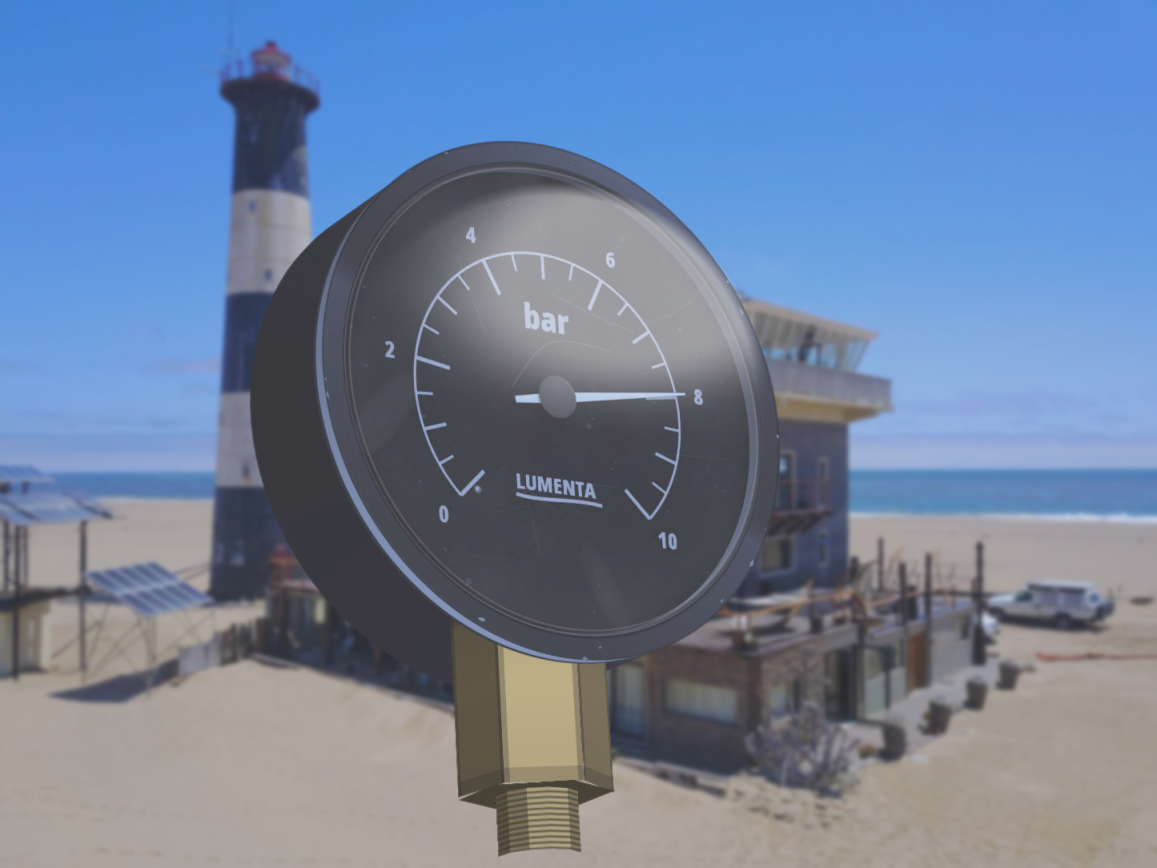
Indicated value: 8 bar
